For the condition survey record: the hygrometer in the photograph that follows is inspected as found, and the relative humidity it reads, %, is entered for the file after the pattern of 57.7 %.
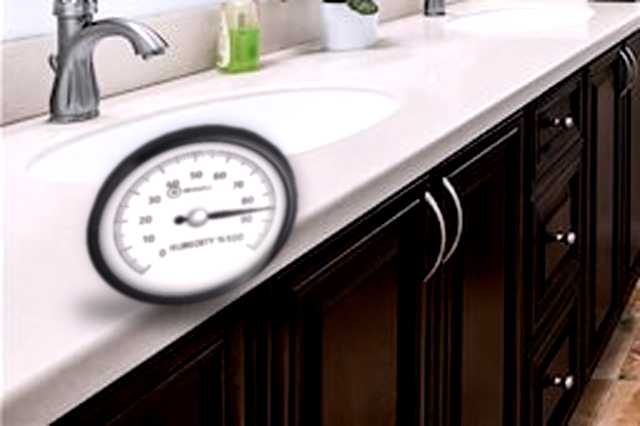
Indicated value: 85 %
